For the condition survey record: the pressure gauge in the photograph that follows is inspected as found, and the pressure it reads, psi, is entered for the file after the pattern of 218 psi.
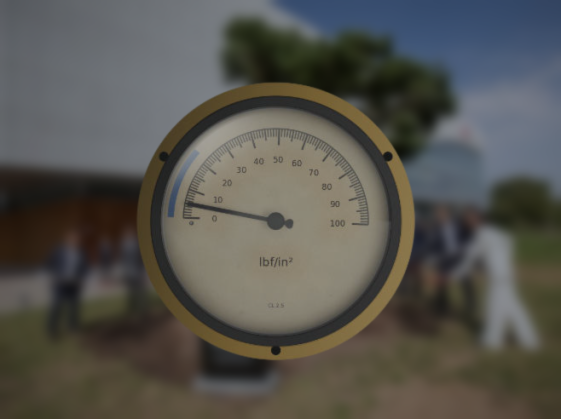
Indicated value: 5 psi
